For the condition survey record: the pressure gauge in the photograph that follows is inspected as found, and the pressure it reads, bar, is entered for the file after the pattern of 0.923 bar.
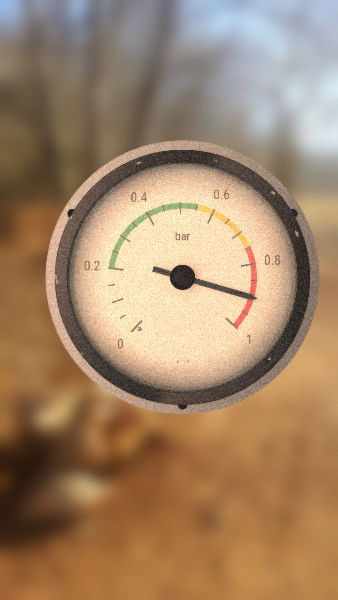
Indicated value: 0.9 bar
